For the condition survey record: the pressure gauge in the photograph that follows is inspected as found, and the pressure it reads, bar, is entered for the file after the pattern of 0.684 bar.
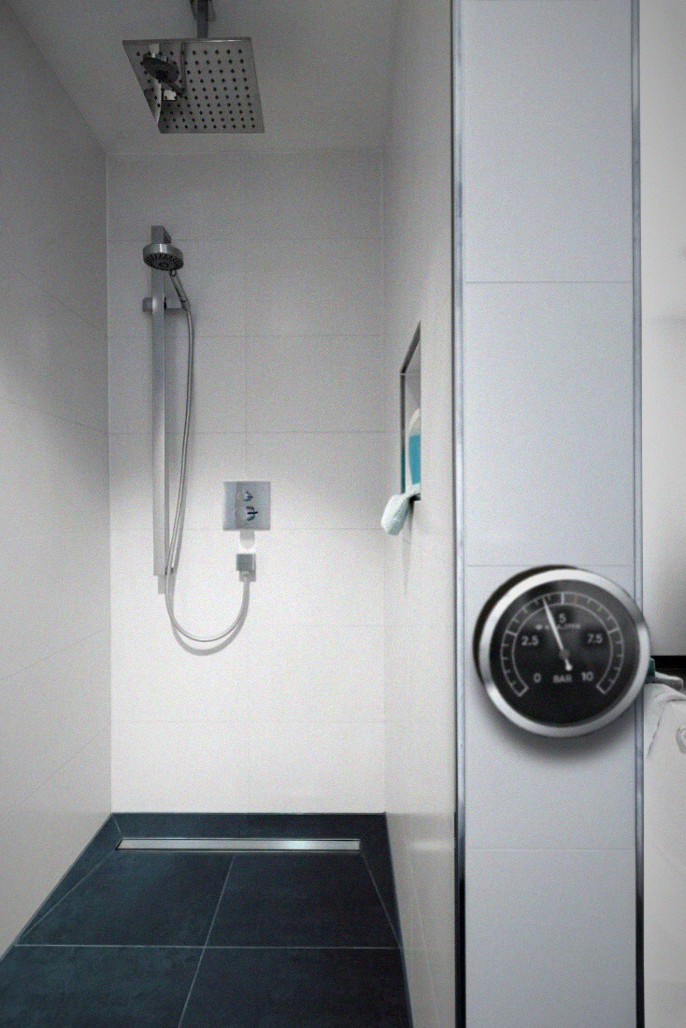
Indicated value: 4.25 bar
